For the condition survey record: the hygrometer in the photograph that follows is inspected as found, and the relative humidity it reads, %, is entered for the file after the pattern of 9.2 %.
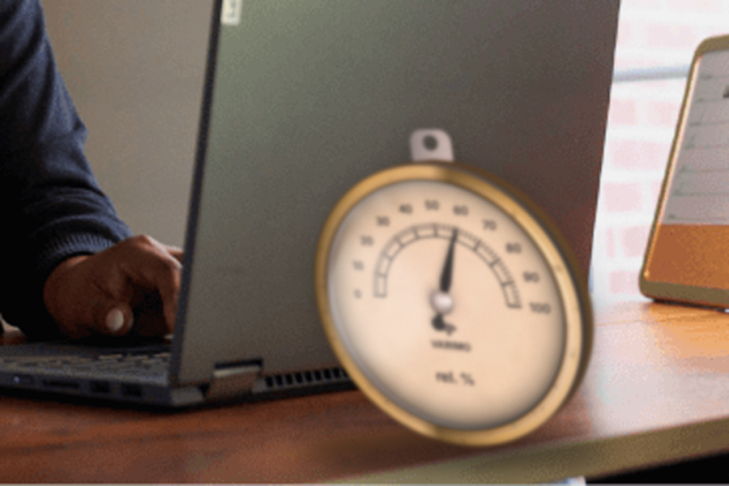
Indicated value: 60 %
